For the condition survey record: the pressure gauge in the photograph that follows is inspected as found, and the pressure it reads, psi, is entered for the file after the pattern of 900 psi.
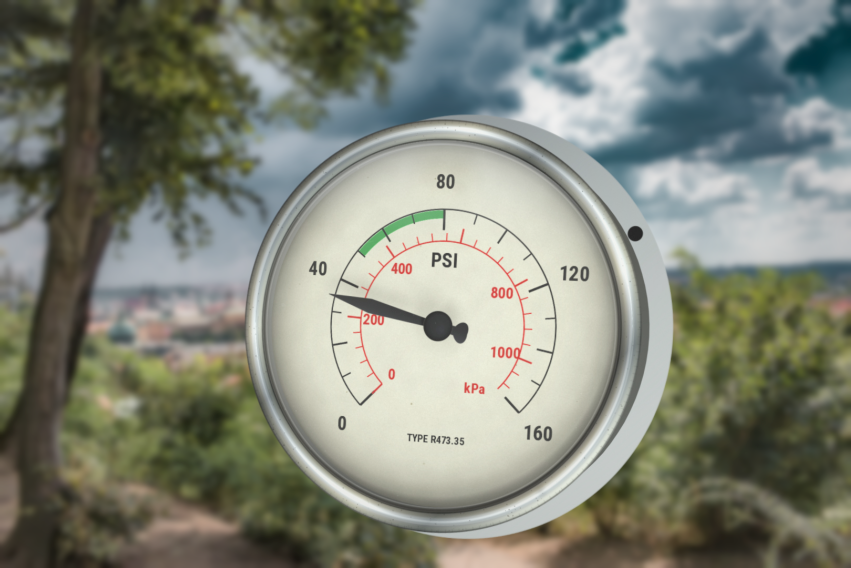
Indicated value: 35 psi
